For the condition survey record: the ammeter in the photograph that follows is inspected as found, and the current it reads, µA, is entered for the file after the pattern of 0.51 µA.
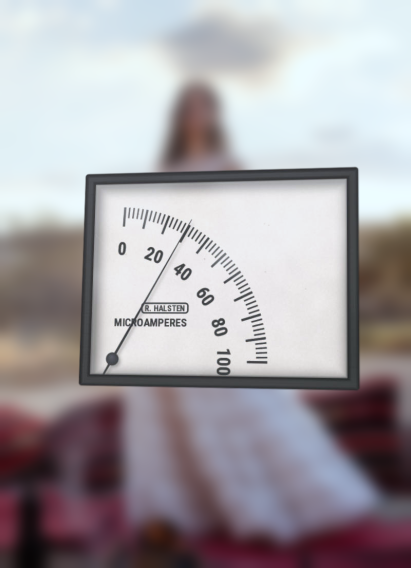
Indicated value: 30 µA
